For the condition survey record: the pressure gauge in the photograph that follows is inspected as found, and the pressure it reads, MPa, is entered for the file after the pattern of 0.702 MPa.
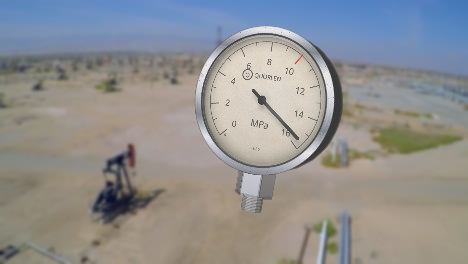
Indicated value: 15.5 MPa
